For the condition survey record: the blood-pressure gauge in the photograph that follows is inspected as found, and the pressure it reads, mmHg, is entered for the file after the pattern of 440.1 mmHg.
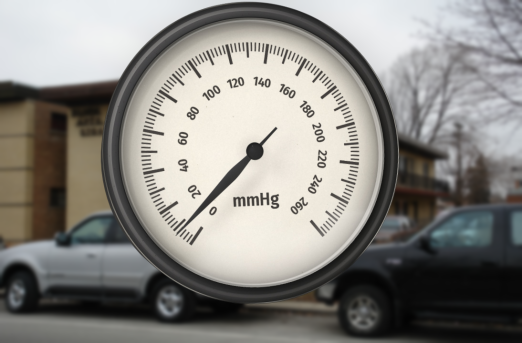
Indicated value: 8 mmHg
